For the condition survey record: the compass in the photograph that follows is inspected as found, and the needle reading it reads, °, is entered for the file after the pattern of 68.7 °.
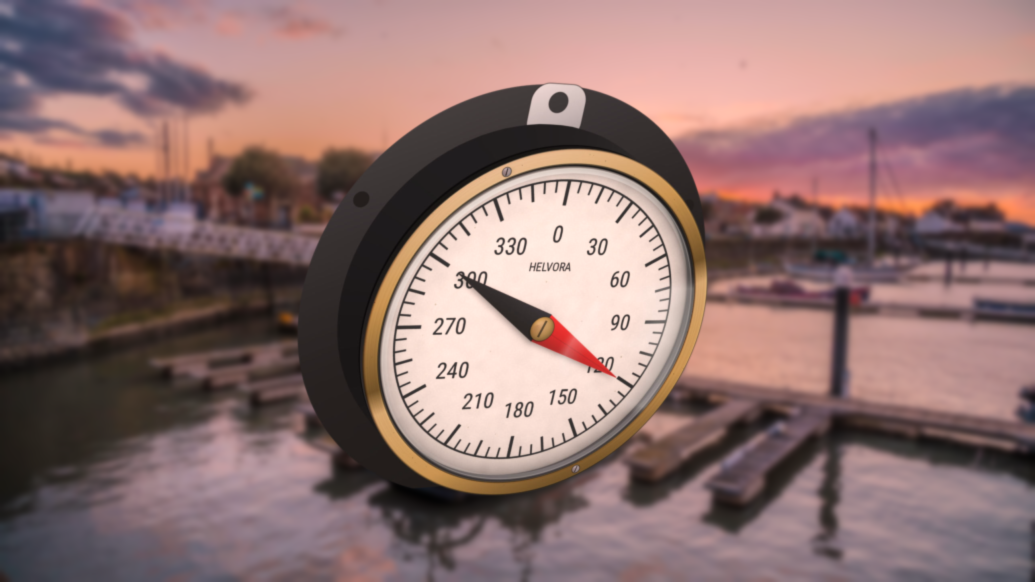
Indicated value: 120 °
